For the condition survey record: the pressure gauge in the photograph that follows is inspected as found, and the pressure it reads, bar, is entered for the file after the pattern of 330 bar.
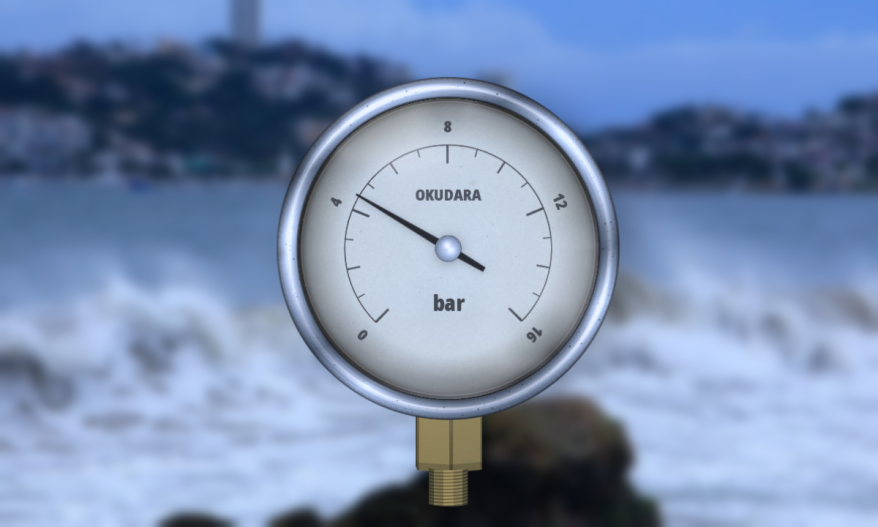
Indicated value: 4.5 bar
